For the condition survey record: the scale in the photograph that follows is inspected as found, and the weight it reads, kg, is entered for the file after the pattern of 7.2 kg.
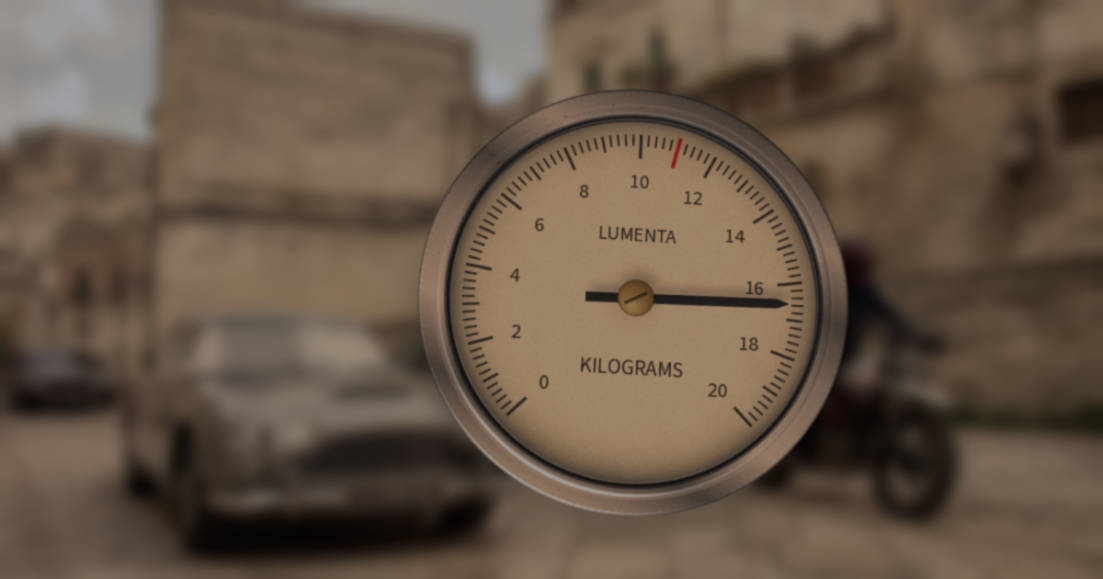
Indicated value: 16.6 kg
